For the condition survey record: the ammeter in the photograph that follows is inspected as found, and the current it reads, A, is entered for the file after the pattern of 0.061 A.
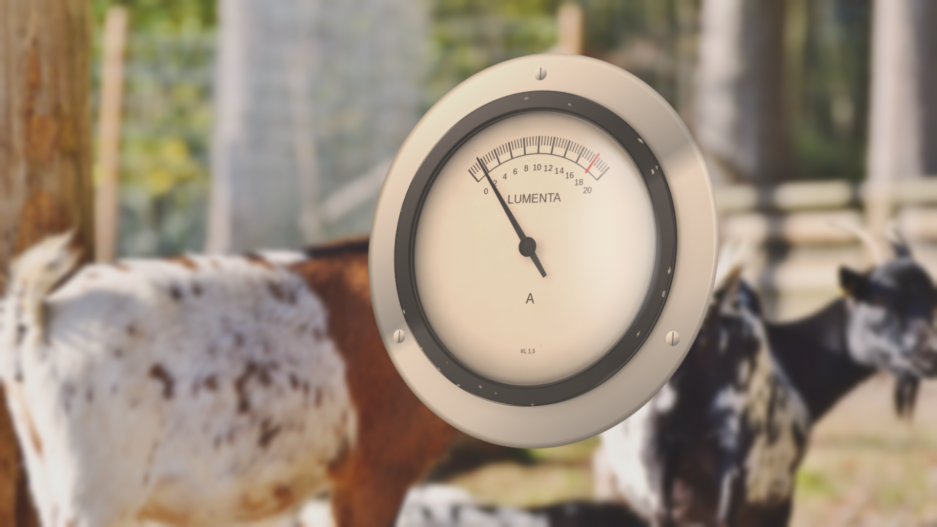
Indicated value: 2 A
